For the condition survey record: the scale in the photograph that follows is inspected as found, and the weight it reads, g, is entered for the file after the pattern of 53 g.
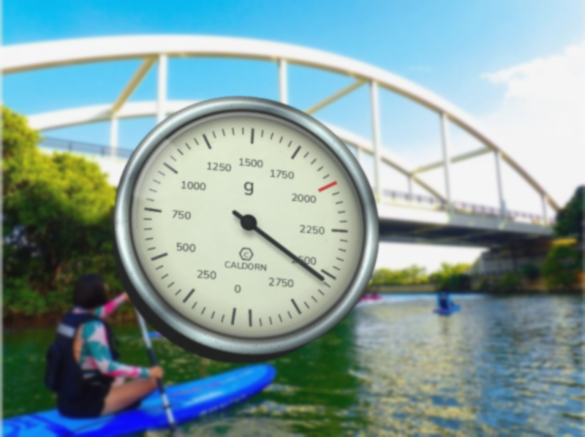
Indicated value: 2550 g
